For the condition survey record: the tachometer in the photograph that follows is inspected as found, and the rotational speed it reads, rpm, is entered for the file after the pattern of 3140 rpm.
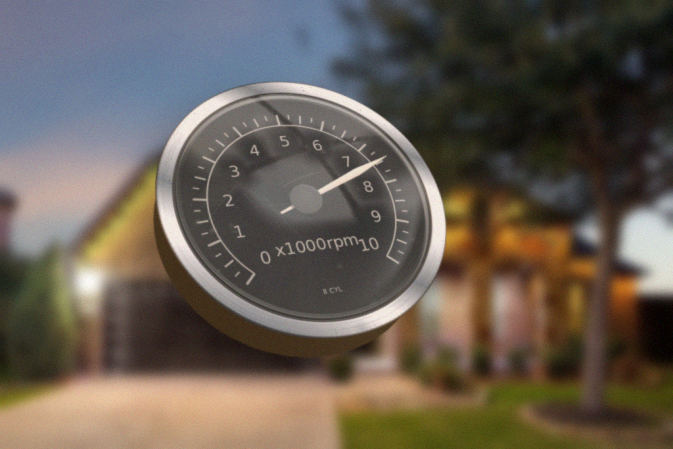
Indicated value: 7500 rpm
